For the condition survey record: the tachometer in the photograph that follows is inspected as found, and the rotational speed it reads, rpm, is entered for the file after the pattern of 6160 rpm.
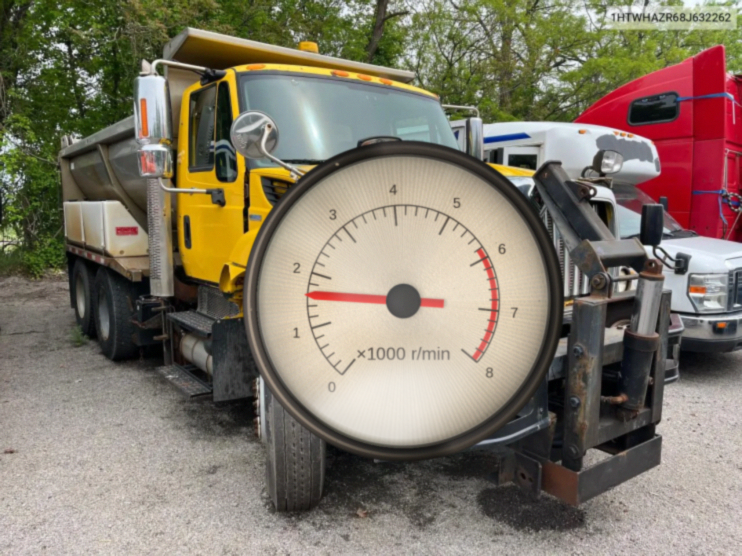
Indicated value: 1600 rpm
